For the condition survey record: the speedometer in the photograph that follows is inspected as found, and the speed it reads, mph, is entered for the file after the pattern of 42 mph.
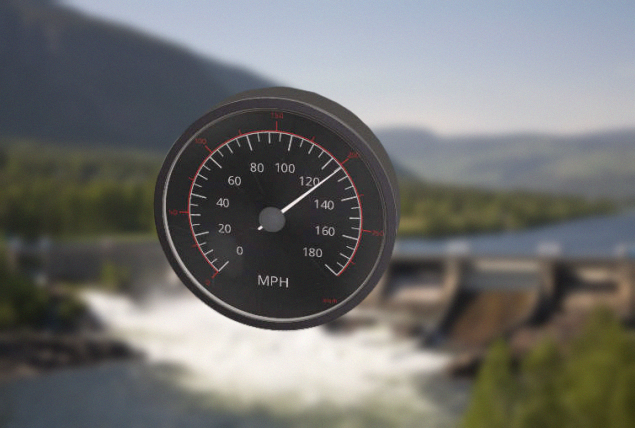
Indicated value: 125 mph
